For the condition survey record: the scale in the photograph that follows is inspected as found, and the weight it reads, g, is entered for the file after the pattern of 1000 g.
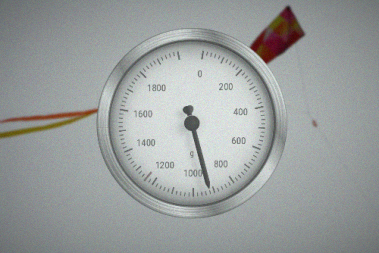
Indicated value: 920 g
